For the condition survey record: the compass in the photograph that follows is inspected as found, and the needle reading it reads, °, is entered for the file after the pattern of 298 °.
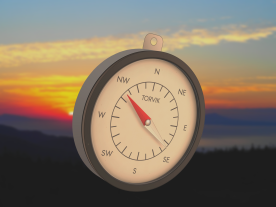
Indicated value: 307.5 °
